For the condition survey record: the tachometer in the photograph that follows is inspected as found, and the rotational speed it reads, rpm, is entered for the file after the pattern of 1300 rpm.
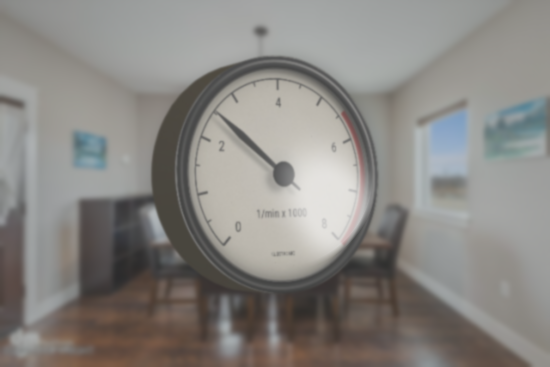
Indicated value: 2500 rpm
